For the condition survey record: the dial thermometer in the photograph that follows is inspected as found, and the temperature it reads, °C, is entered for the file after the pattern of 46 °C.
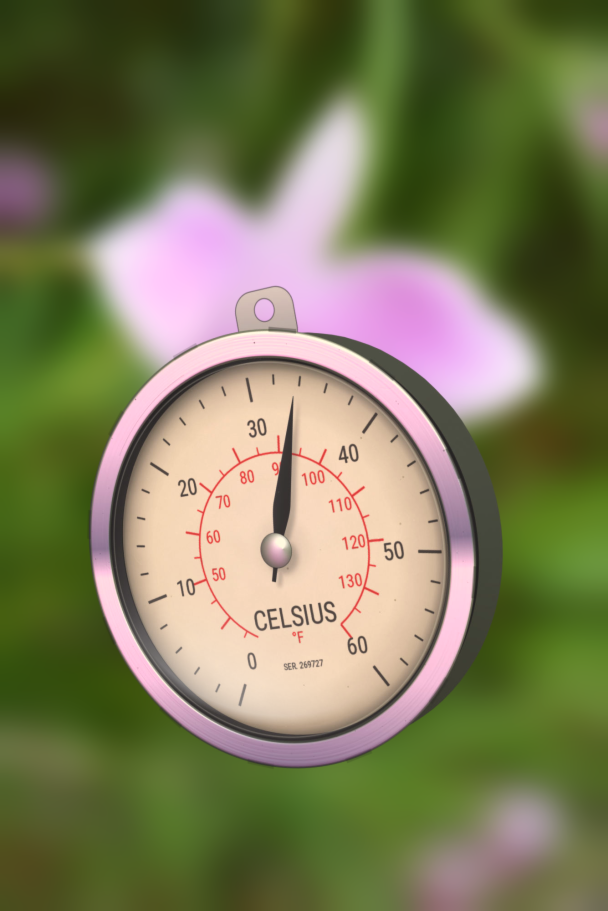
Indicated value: 34 °C
